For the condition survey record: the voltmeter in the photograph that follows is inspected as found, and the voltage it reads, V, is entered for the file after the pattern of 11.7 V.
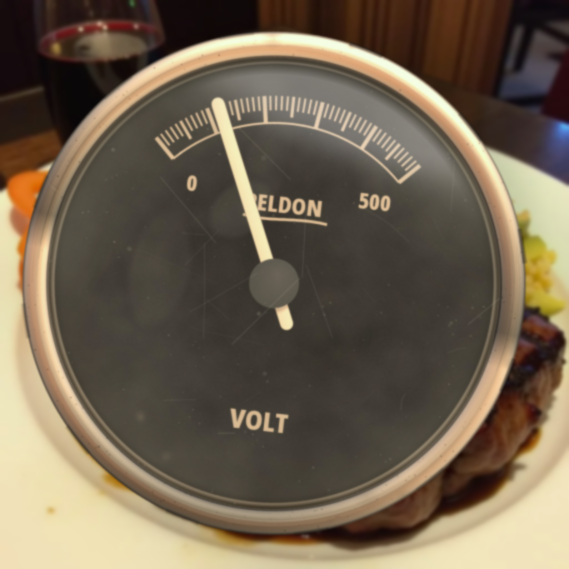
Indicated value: 120 V
